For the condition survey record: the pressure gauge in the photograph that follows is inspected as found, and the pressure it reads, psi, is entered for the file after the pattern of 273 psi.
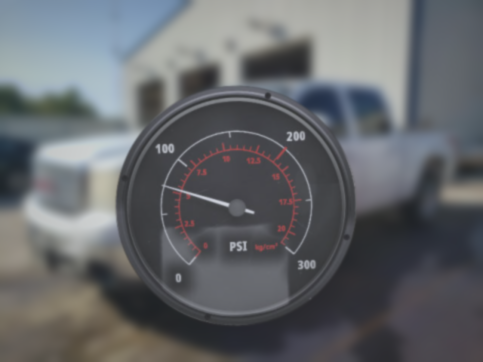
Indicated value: 75 psi
